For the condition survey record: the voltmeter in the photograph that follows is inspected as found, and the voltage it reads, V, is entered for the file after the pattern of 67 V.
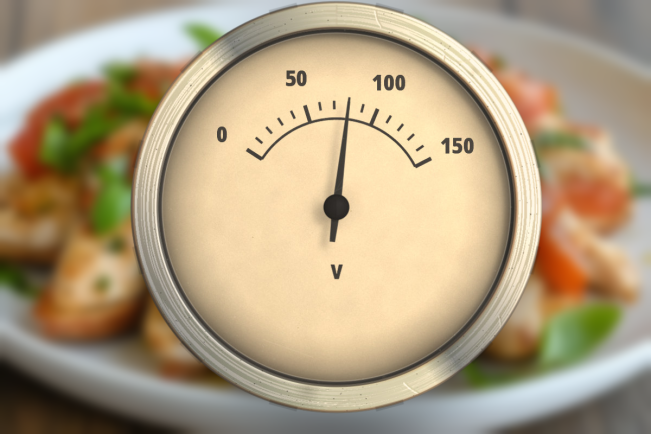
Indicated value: 80 V
